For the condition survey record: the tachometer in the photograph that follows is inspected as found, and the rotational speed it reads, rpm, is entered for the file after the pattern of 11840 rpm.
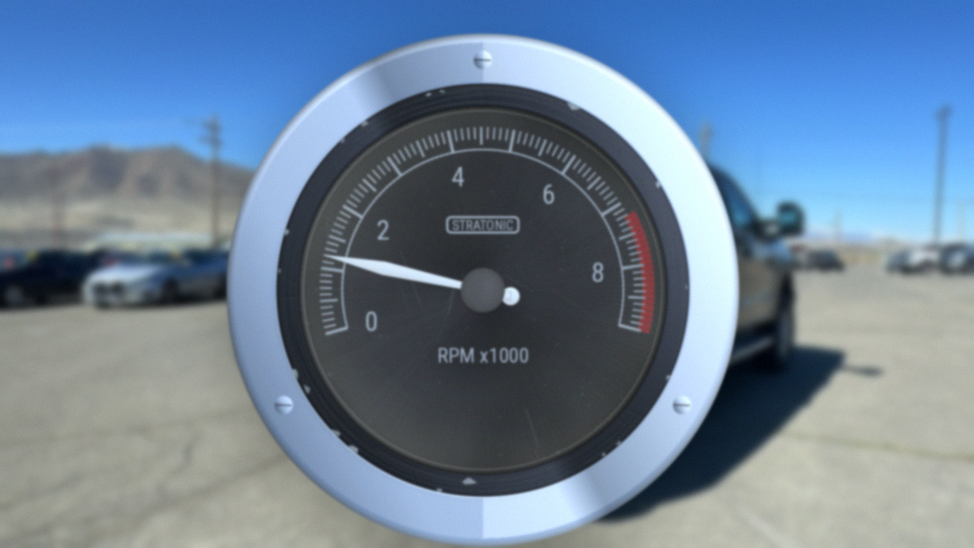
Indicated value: 1200 rpm
